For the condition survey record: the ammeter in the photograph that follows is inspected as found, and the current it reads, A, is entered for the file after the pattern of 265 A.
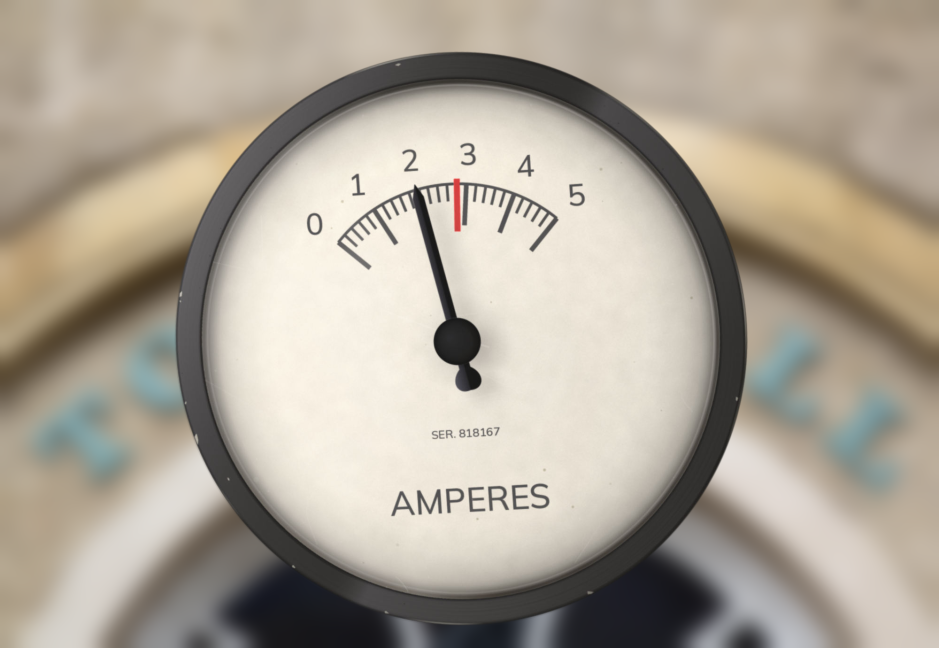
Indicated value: 2 A
